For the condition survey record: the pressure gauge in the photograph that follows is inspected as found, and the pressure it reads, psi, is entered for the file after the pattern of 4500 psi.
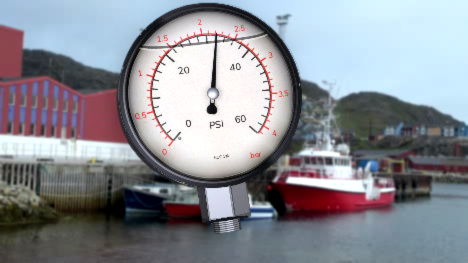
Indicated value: 32 psi
